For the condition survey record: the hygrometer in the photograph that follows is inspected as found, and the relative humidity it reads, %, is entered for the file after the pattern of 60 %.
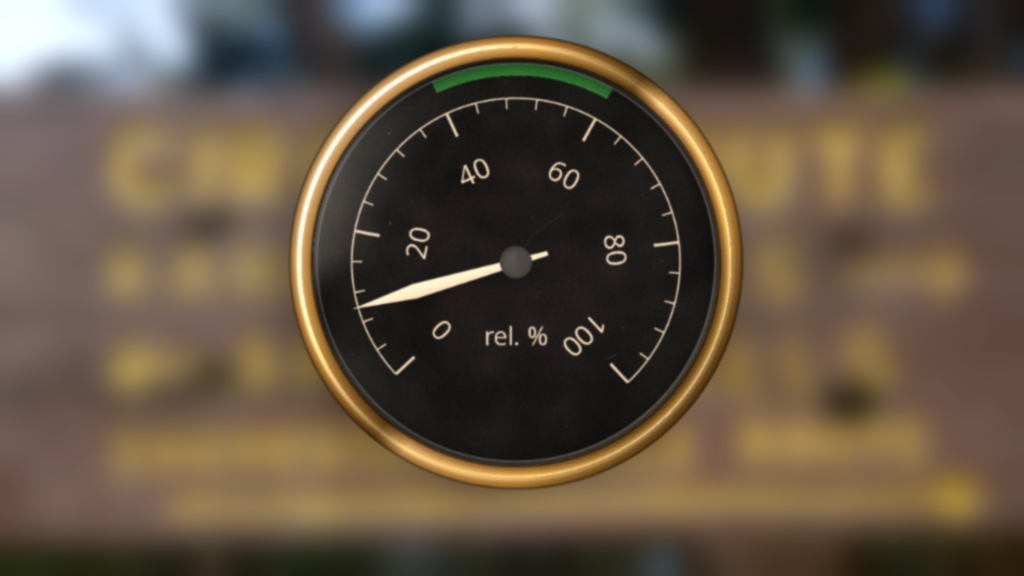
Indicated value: 10 %
